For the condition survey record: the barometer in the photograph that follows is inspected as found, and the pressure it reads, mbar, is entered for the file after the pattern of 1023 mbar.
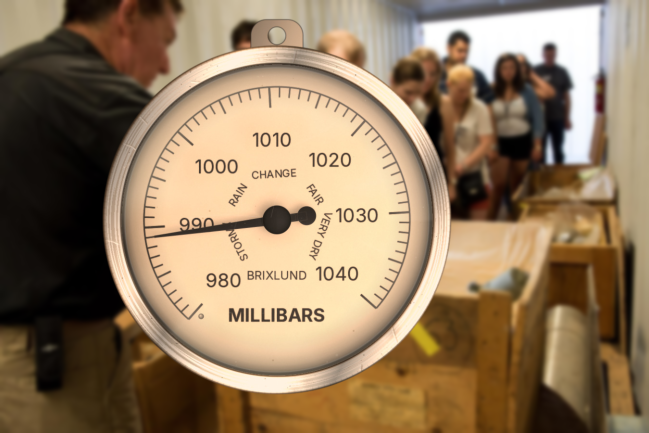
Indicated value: 989 mbar
